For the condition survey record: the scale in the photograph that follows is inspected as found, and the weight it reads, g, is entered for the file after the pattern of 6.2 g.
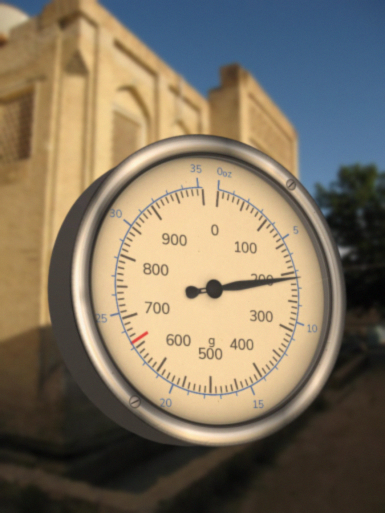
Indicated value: 210 g
